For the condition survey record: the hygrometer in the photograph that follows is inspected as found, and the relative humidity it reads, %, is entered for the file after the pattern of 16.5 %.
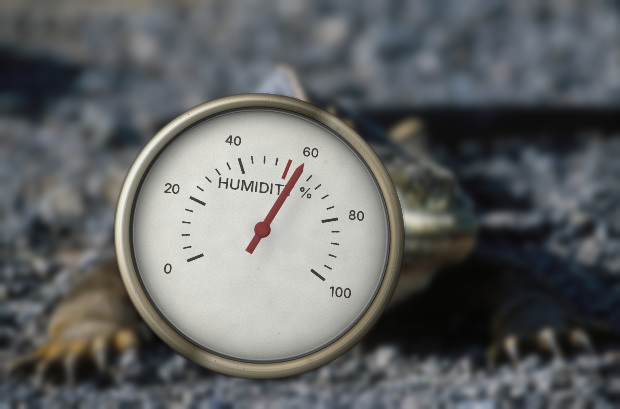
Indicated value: 60 %
